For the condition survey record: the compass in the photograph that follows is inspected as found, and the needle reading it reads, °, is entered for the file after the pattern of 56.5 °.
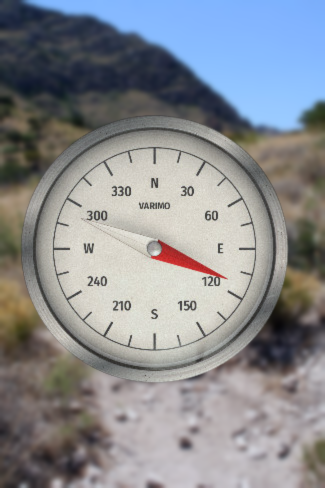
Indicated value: 112.5 °
